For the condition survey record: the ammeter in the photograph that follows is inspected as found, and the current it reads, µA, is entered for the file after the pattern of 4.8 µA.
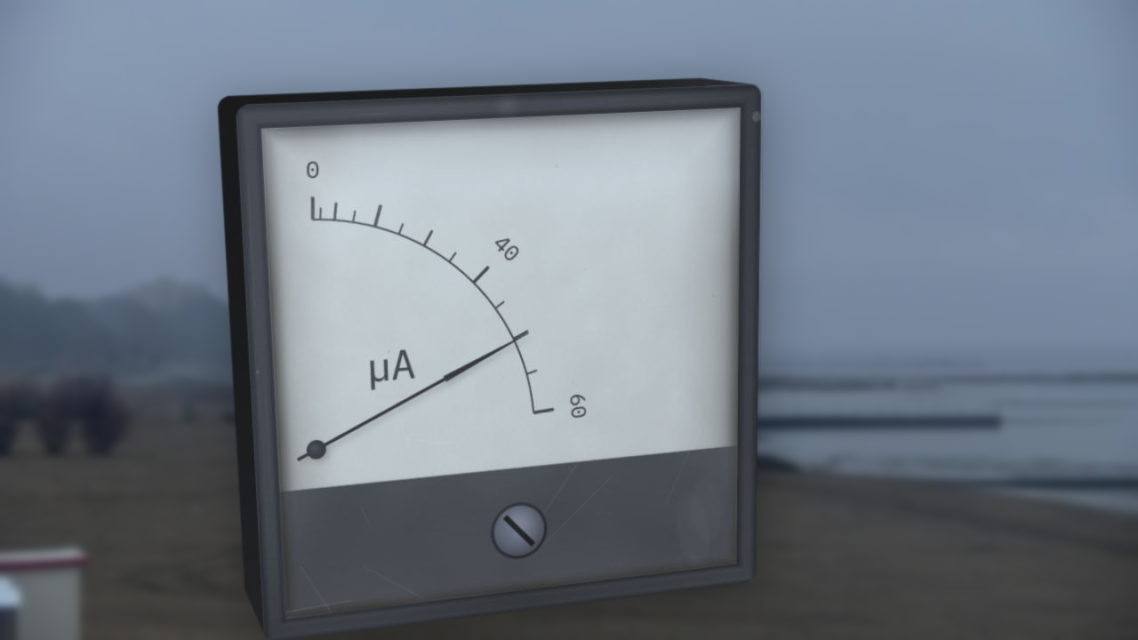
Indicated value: 50 µA
